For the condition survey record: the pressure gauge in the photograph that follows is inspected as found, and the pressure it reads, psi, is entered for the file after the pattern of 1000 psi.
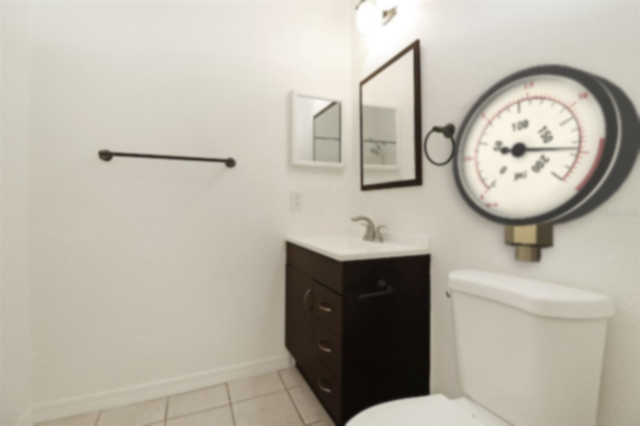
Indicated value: 175 psi
